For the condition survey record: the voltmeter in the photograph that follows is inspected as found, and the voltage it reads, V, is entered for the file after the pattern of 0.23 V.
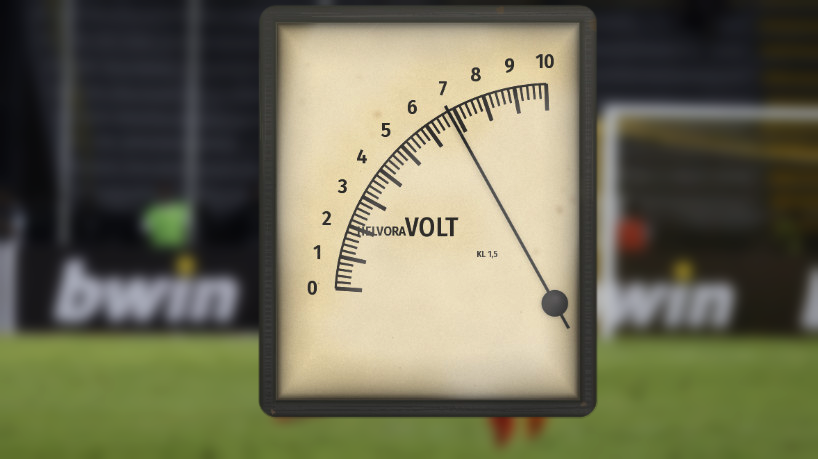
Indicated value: 6.8 V
